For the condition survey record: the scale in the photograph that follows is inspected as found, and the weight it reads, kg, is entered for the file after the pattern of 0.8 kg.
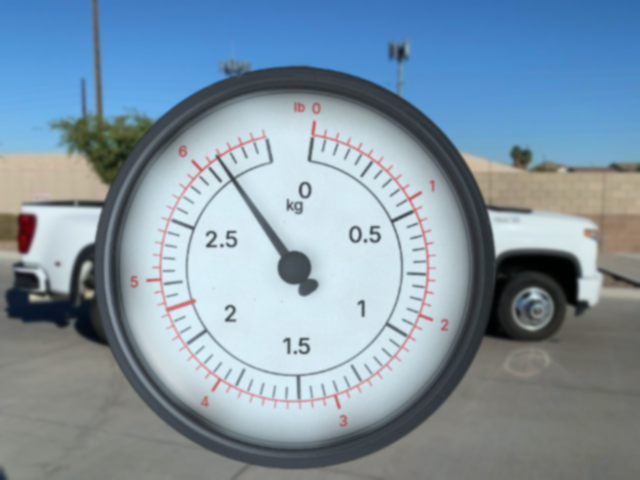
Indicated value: 2.8 kg
